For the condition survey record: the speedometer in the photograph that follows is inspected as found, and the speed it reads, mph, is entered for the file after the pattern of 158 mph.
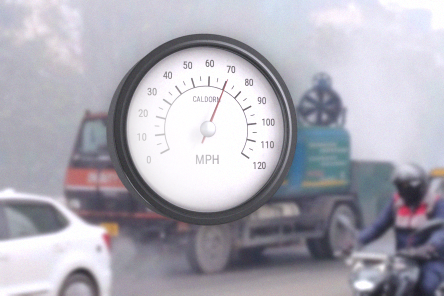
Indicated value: 70 mph
